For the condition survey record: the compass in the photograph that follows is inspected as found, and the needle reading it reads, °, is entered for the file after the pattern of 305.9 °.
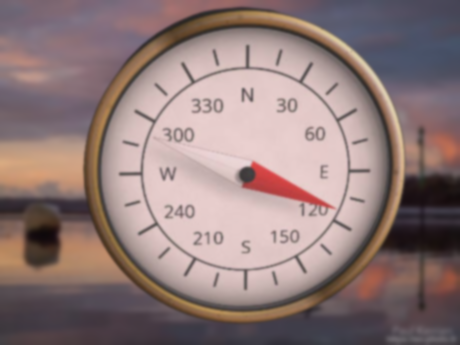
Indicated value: 112.5 °
